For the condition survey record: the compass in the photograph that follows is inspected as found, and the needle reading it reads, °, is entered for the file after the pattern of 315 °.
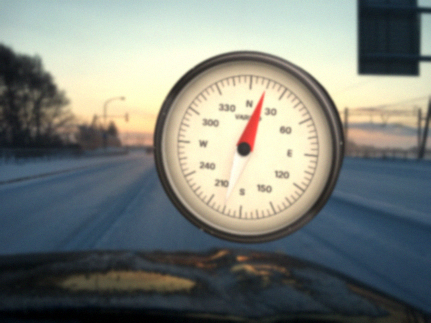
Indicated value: 15 °
